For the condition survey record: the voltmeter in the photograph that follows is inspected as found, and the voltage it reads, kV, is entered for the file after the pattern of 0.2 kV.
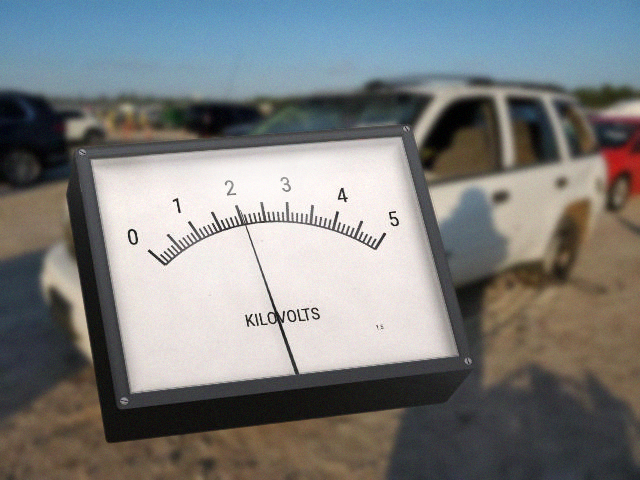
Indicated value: 2 kV
